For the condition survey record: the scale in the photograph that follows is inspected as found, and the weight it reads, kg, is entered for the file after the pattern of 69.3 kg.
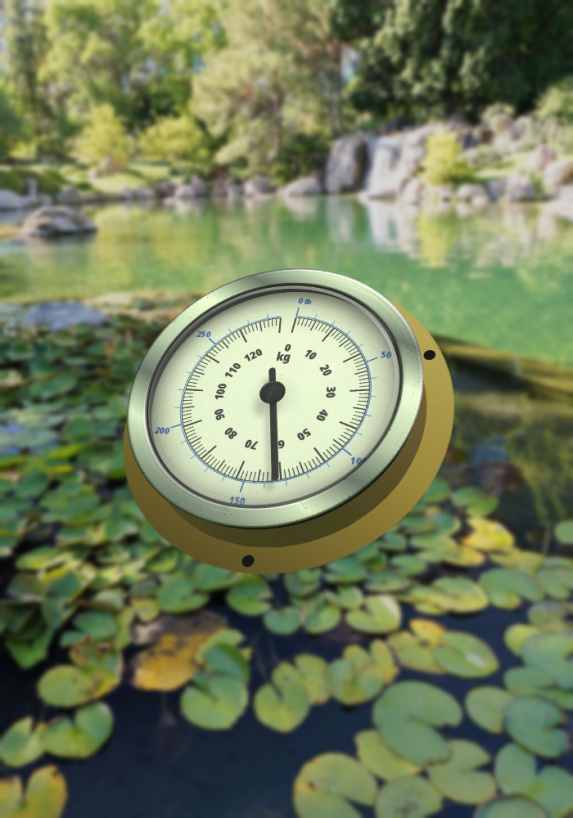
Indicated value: 61 kg
